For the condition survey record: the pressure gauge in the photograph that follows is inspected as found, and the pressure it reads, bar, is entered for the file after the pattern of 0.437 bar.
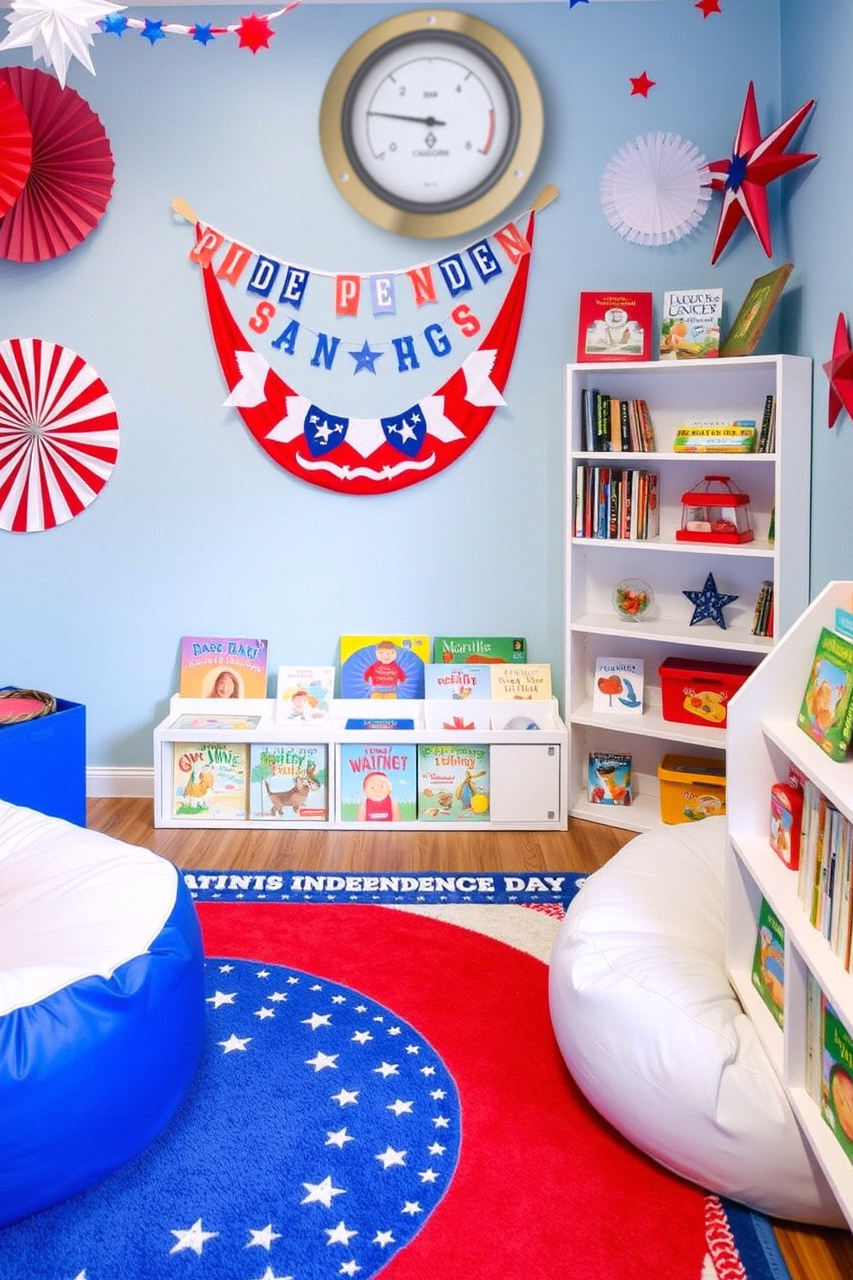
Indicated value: 1 bar
